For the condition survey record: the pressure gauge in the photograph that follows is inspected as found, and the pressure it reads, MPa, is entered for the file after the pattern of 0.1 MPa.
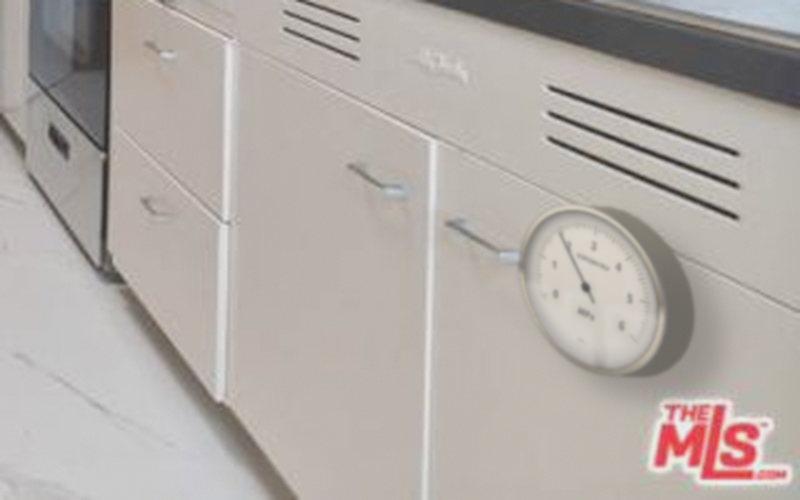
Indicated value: 2 MPa
